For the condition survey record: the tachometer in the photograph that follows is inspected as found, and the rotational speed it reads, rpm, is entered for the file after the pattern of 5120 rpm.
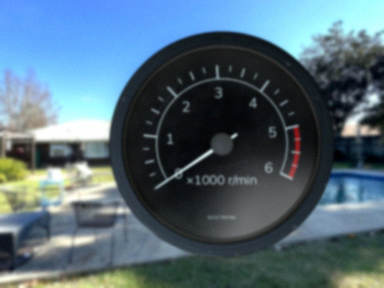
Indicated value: 0 rpm
